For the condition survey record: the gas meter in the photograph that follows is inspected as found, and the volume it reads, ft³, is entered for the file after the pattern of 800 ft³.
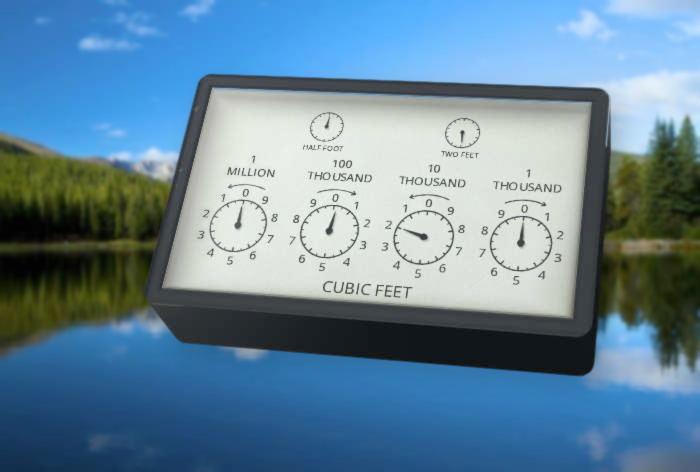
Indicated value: 2000 ft³
